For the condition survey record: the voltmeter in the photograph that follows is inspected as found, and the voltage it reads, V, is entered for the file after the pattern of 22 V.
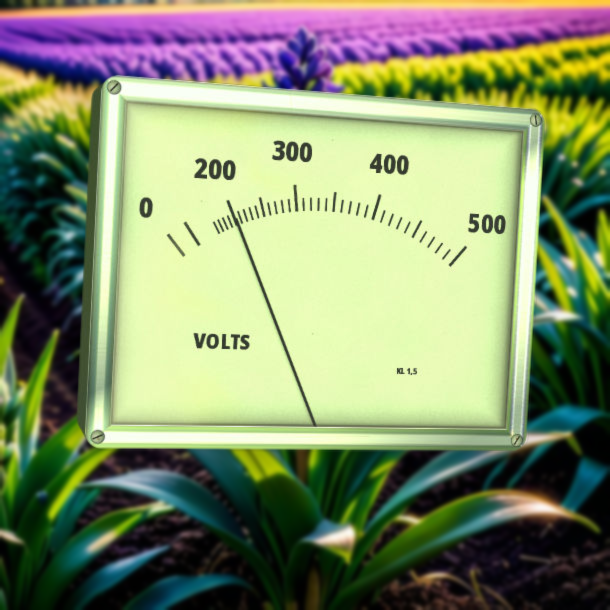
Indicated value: 200 V
